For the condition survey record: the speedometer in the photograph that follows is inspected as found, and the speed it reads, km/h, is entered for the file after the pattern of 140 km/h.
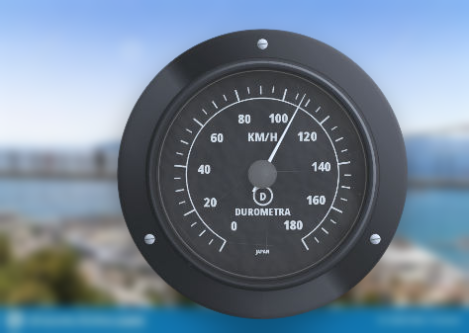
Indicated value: 107.5 km/h
